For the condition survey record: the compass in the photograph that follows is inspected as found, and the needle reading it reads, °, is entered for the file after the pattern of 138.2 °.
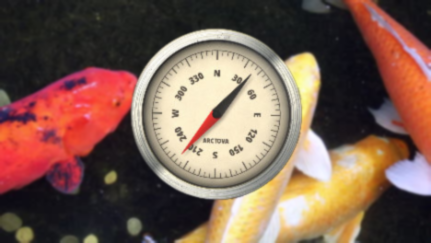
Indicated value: 220 °
